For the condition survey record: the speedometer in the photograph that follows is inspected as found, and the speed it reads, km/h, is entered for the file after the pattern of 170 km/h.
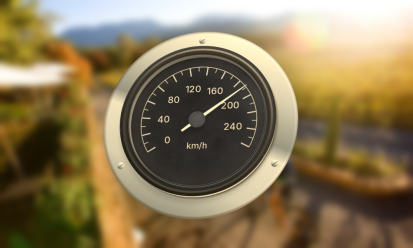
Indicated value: 190 km/h
